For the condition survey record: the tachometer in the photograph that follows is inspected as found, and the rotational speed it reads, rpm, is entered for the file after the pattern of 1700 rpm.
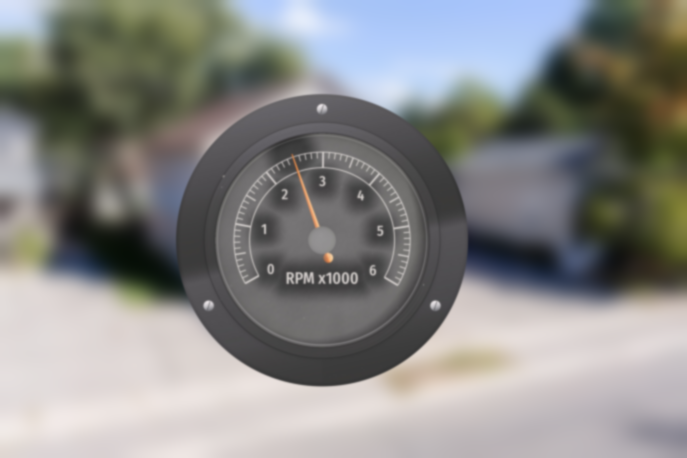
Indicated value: 2500 rpm
